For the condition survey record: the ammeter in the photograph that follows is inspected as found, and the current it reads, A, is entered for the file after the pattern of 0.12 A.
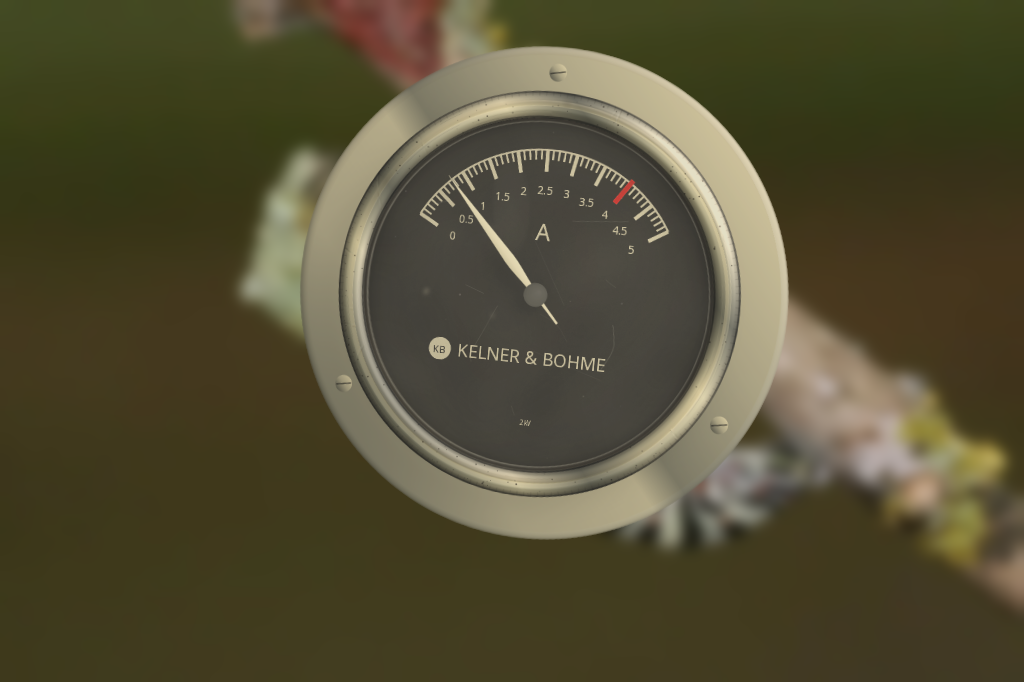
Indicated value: 0.8 A
